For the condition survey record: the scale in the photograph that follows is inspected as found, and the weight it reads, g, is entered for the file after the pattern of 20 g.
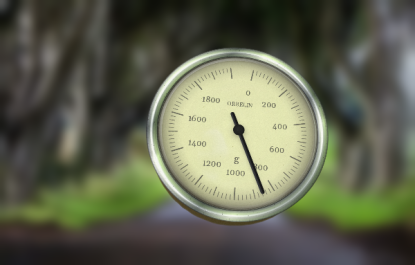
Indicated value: 860 g
